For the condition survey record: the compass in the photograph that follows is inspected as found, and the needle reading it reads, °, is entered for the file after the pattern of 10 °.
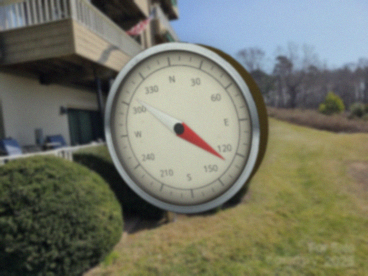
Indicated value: 130 °
